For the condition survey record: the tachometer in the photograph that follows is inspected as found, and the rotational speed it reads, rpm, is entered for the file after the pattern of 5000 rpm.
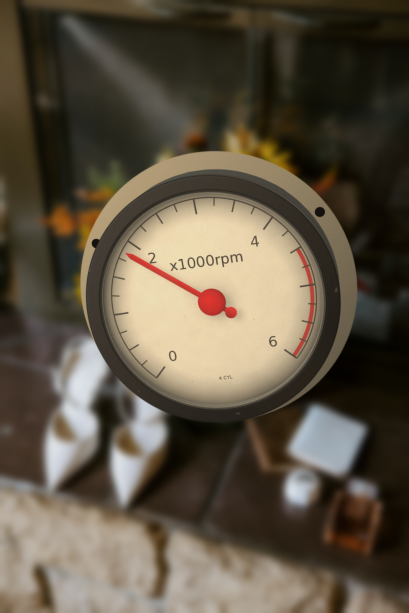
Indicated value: 1875 rpm
